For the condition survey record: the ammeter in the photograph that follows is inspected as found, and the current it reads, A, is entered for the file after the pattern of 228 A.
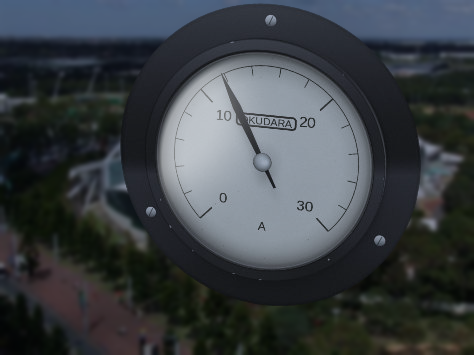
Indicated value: 12 A
